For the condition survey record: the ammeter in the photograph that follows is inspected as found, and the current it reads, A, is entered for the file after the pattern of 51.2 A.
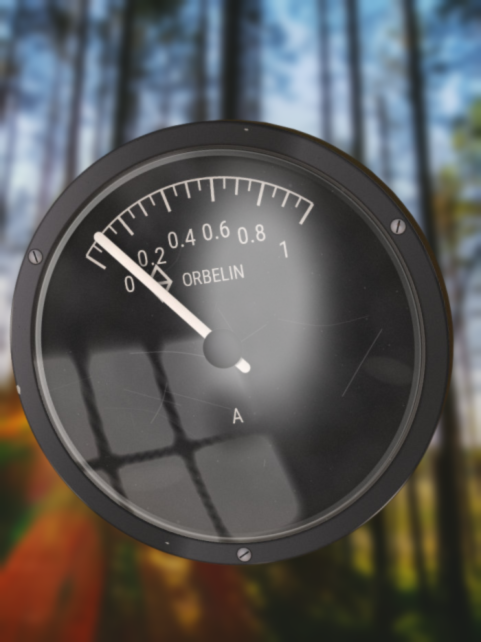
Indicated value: 0.1 A
